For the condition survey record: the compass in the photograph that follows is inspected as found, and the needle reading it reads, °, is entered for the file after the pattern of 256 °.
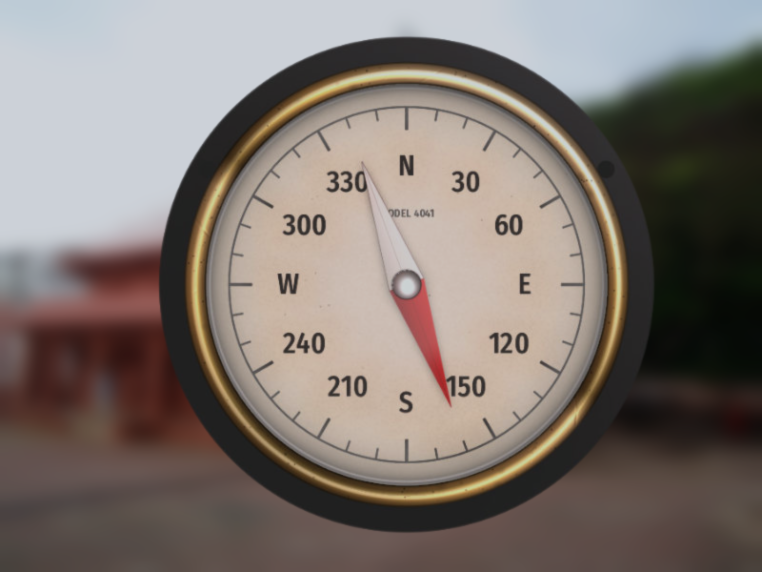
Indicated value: 160 °
